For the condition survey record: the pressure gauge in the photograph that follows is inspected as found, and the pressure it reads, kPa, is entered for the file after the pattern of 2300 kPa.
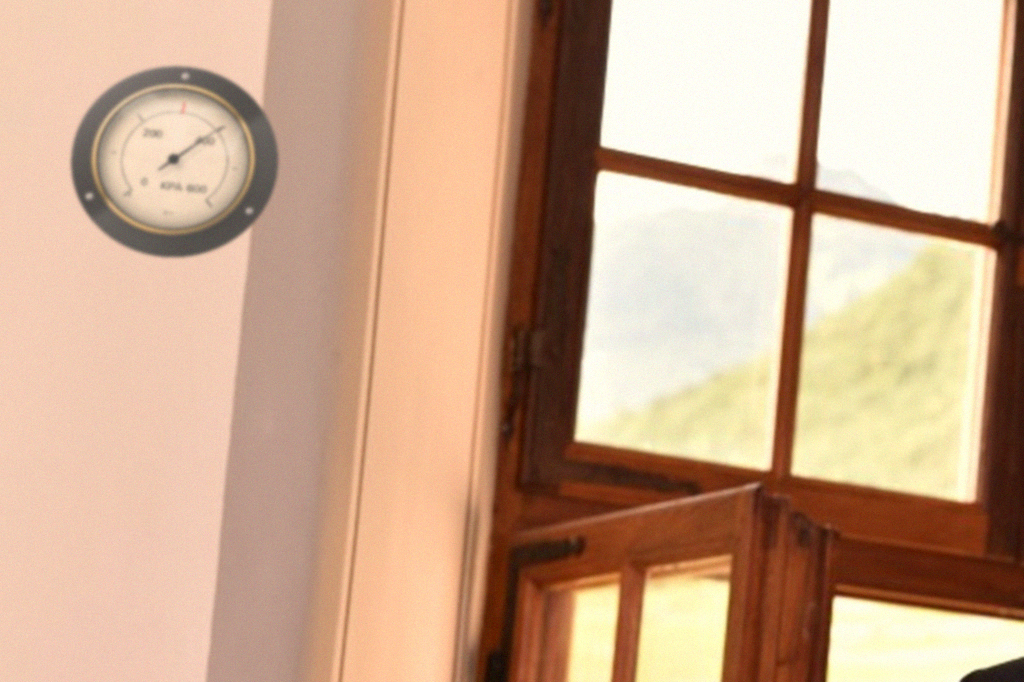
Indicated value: 400 kPa
